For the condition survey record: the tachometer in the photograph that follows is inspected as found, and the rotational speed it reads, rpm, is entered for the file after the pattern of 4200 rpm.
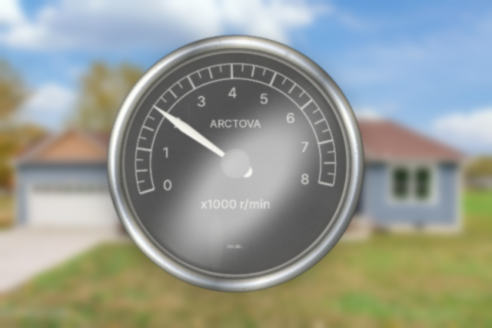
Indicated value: 2000 rpm
